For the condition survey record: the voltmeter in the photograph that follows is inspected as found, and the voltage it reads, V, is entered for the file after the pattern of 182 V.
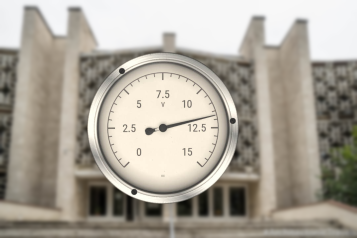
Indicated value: 11.75 V
